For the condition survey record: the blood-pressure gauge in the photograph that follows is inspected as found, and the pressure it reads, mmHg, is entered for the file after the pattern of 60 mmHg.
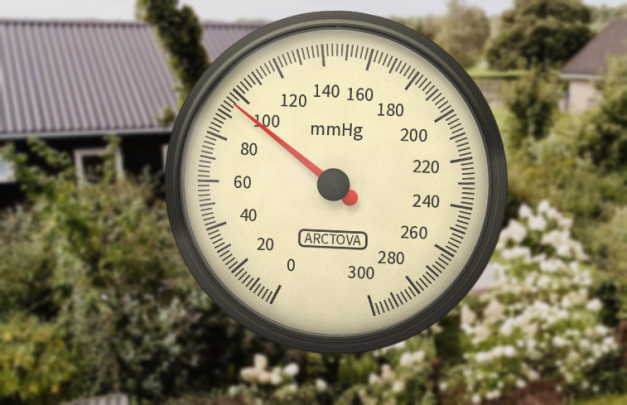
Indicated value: 96 mmHg
